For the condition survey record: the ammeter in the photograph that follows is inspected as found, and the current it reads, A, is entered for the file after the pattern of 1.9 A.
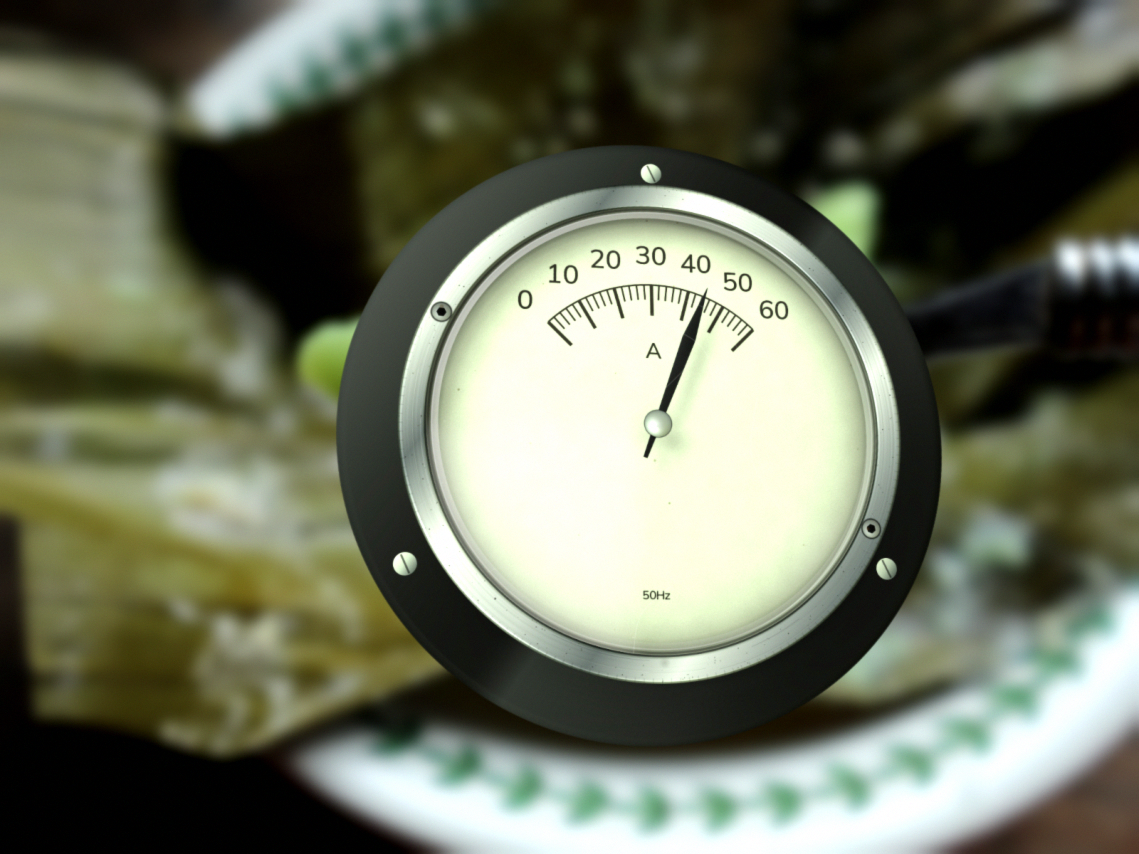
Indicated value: 44 A
